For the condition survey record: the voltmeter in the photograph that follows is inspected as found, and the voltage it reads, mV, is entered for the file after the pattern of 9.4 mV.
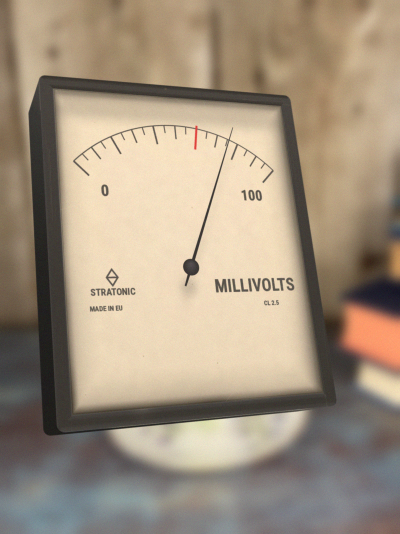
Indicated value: 75 mV
